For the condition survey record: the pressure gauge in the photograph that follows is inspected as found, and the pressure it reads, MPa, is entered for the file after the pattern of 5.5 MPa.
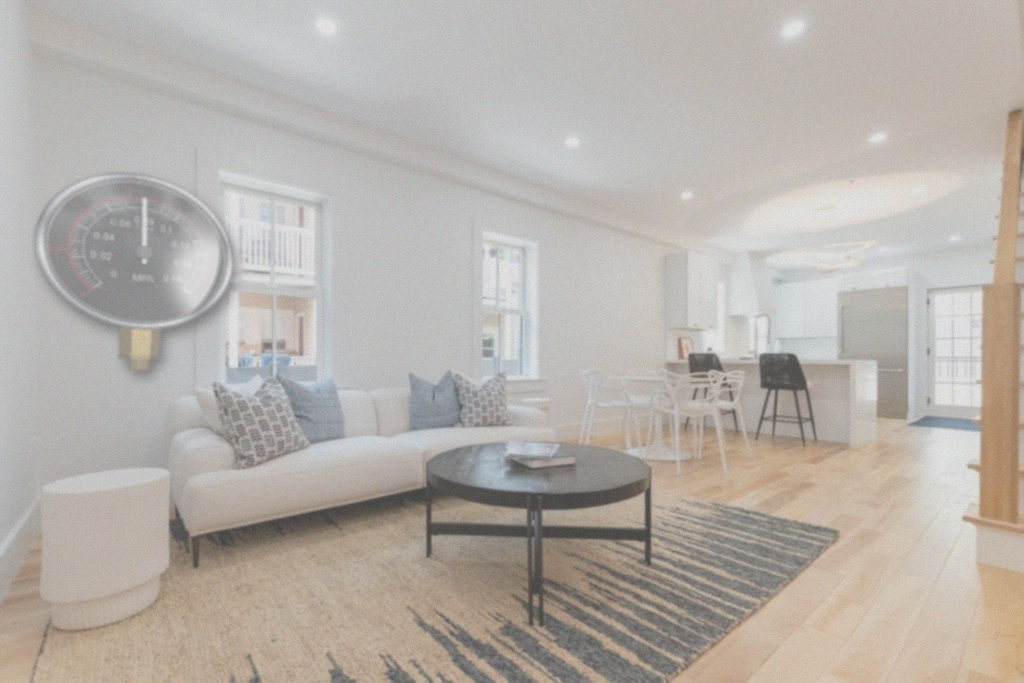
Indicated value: 0.08 MPa
